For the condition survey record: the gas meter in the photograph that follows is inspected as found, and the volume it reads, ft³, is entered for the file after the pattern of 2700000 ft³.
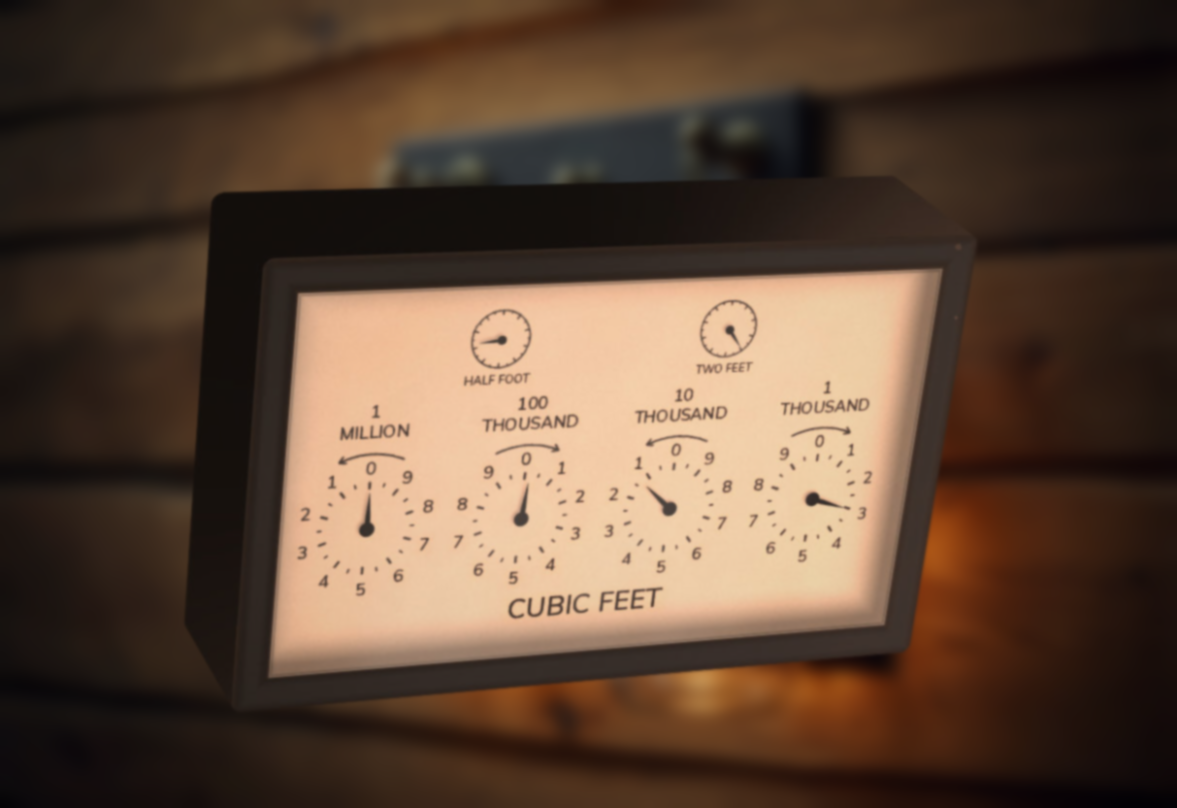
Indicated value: 1300 ft³
